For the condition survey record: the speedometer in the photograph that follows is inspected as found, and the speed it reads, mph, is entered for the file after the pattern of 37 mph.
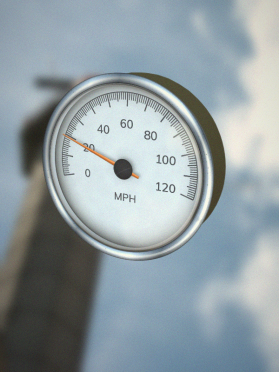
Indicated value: 20 mph
